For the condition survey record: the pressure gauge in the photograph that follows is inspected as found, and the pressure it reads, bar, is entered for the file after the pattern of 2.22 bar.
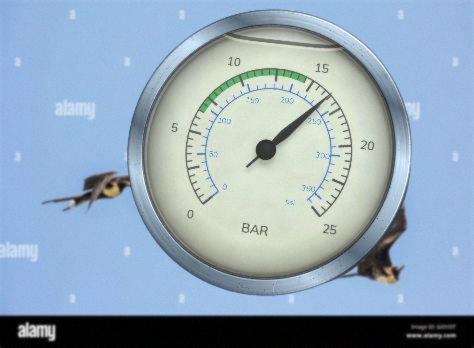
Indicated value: 16.5 bar
